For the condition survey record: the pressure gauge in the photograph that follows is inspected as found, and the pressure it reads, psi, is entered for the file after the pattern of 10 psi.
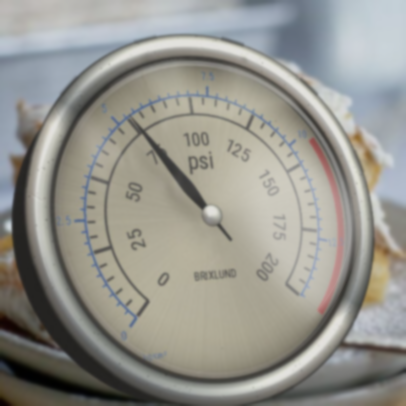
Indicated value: 75 psi
